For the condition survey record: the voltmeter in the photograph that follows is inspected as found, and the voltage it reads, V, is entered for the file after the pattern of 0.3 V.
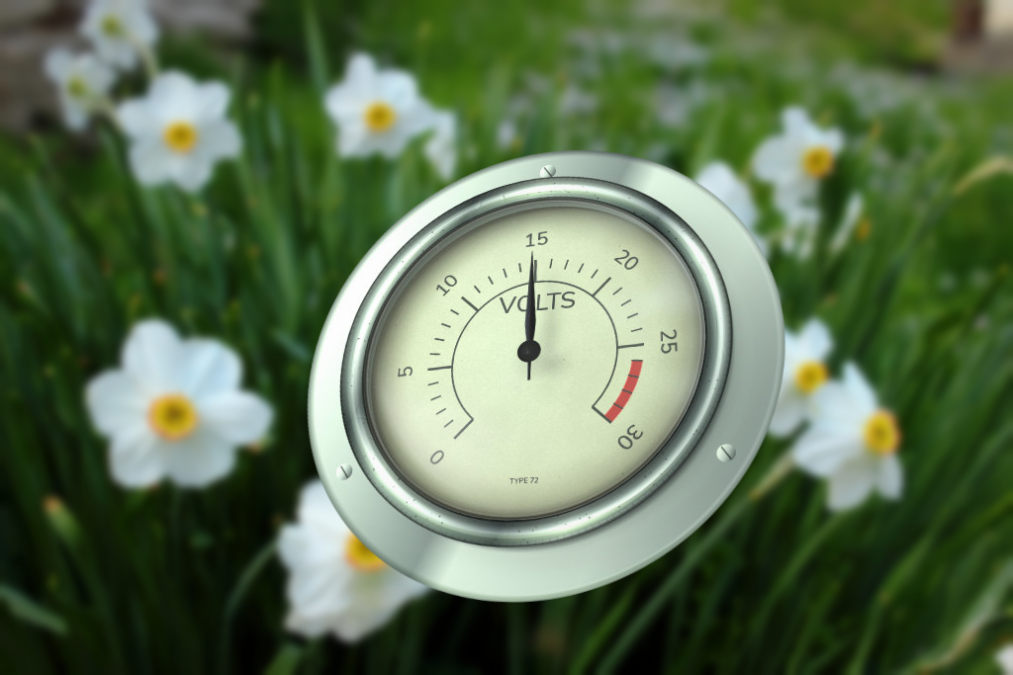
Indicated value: 15 V
